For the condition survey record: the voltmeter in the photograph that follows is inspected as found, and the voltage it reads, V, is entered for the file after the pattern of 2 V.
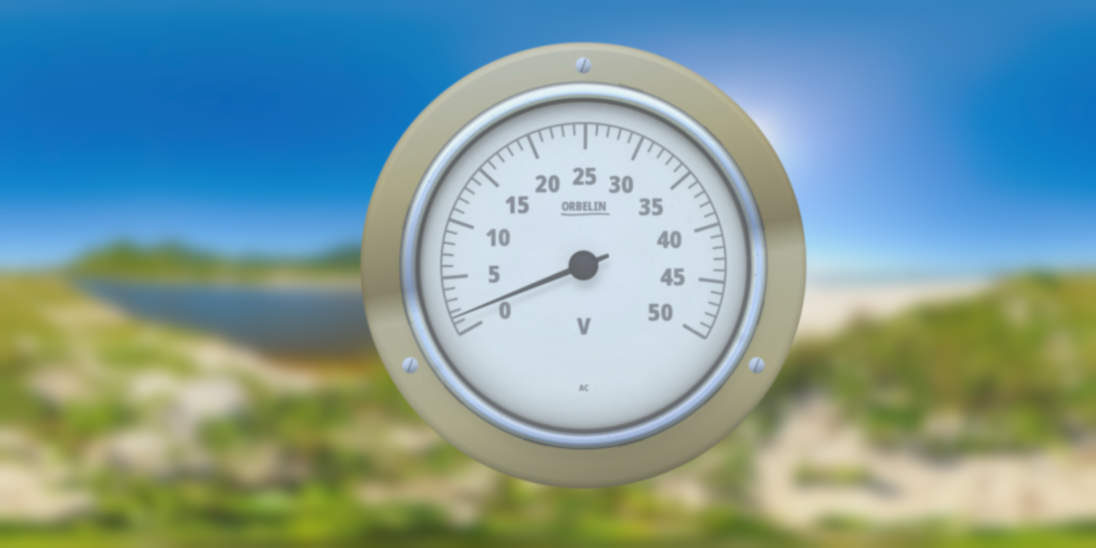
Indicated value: 1.5 V
